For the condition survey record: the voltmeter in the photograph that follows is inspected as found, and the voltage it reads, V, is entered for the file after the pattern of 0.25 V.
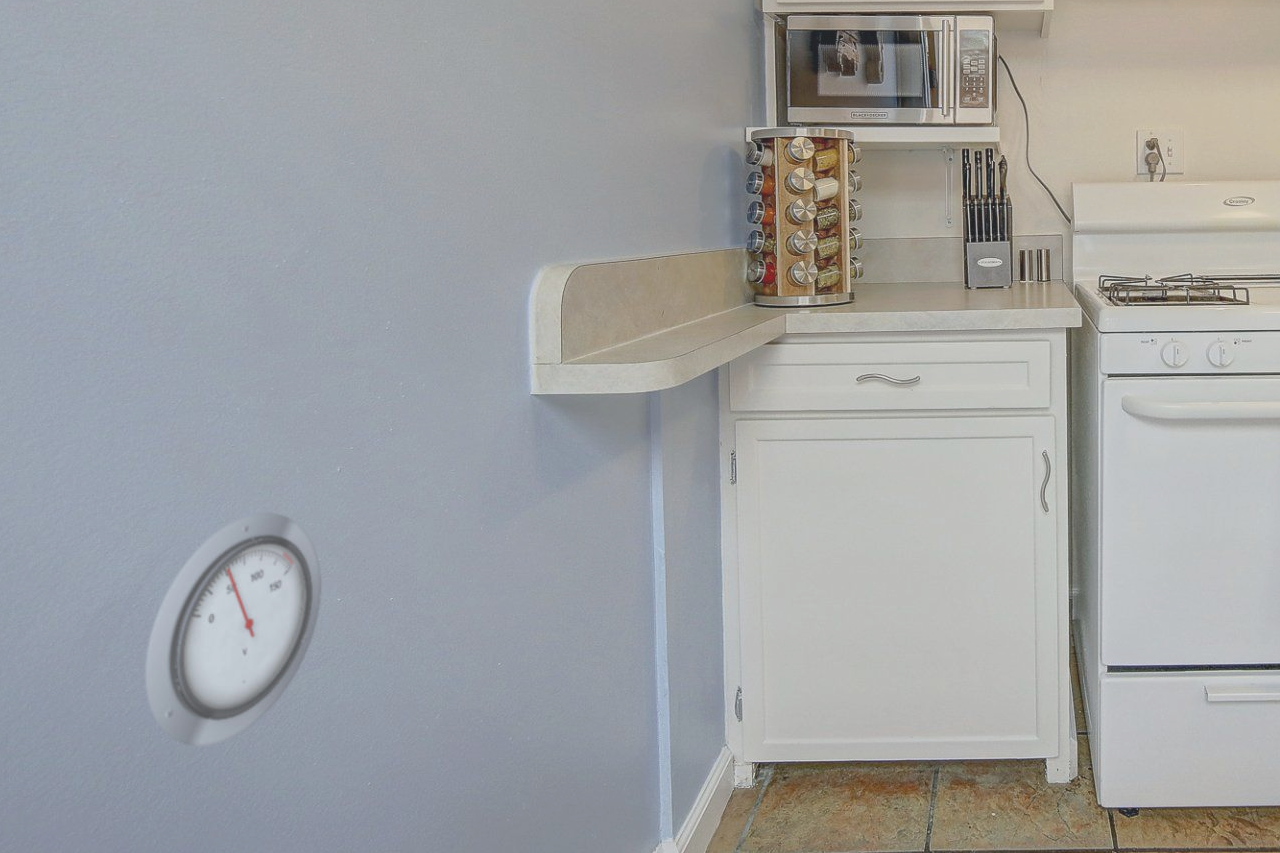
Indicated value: 50 V
